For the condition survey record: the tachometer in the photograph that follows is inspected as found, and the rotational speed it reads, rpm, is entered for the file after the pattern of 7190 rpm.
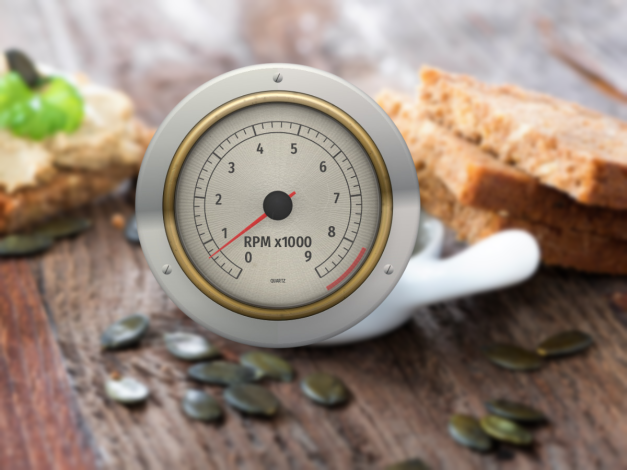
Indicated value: 700 rpm
